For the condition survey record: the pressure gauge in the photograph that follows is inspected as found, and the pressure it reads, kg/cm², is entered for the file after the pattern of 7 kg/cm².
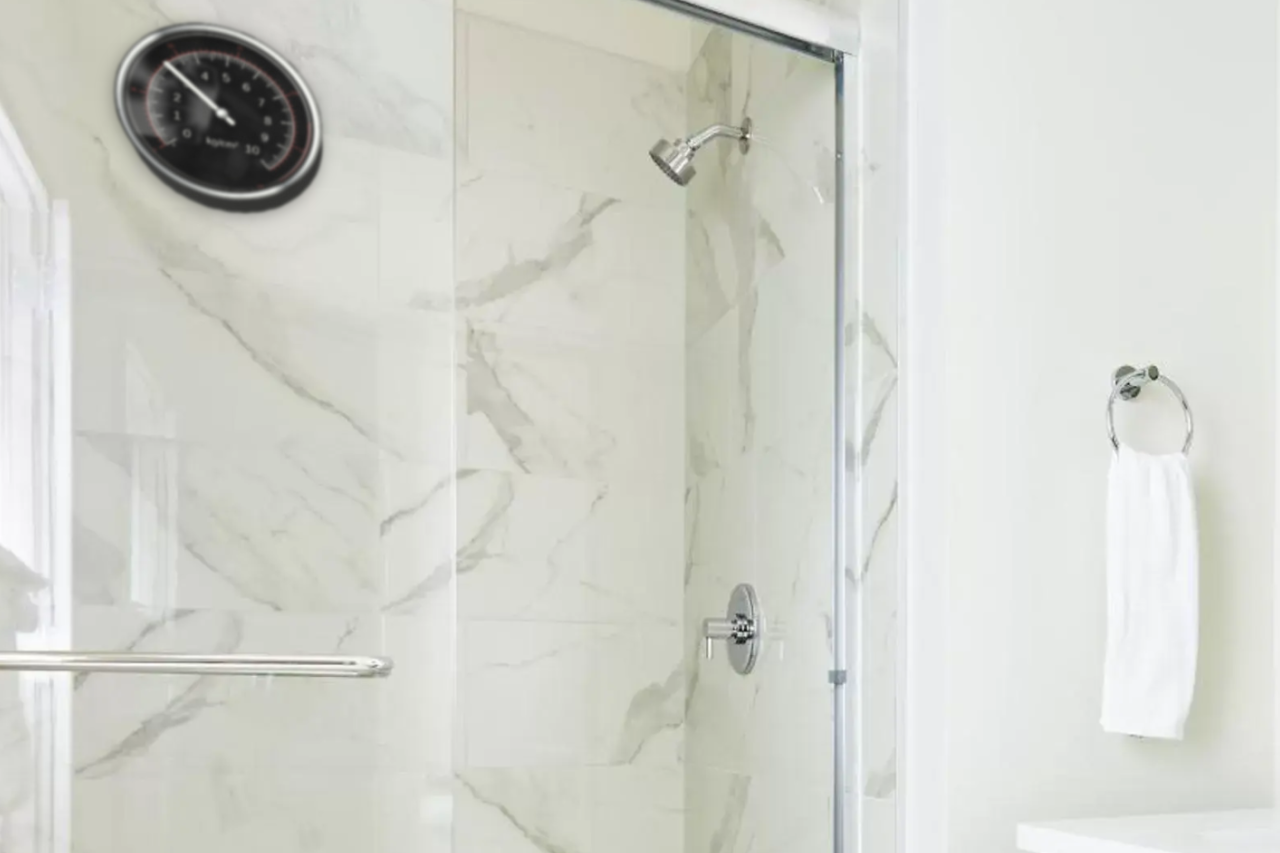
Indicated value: 3 kg/cm²
